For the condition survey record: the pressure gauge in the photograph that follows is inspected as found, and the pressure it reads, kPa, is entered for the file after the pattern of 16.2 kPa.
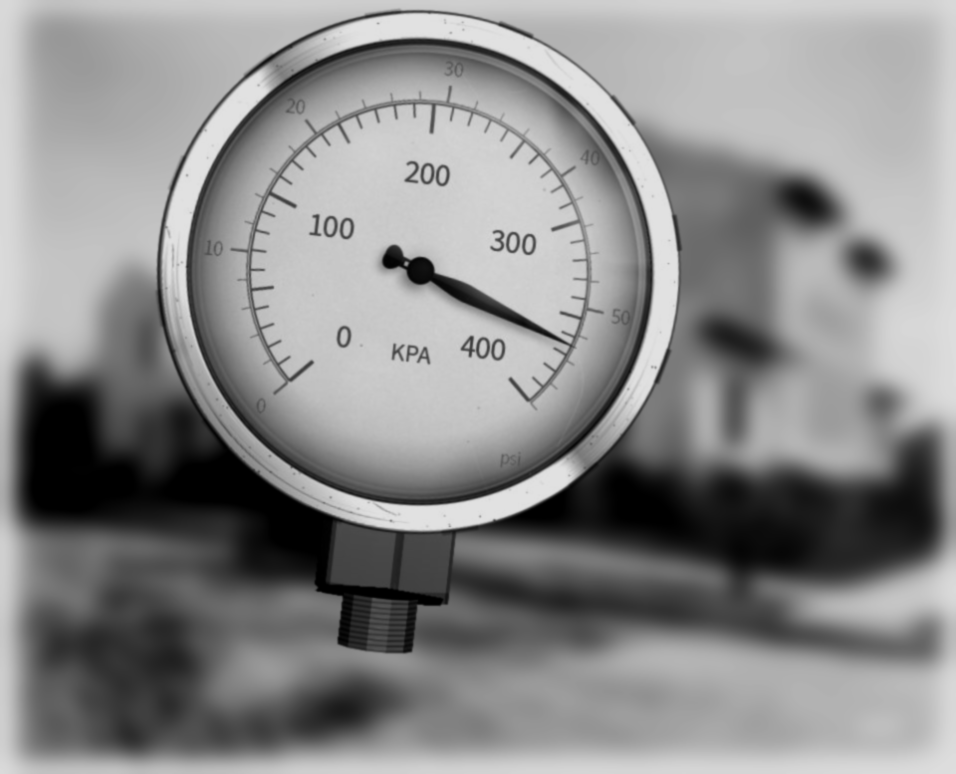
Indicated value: 365 kPa
